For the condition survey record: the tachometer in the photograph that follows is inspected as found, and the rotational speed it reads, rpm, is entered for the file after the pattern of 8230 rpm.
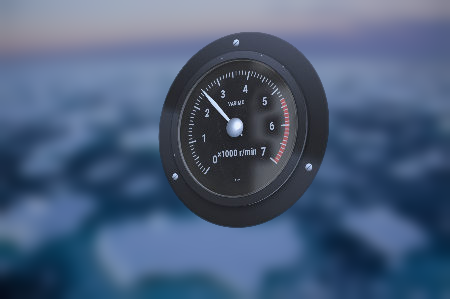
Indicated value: 2500 rpm
